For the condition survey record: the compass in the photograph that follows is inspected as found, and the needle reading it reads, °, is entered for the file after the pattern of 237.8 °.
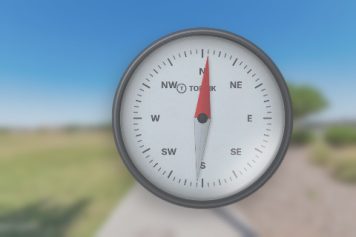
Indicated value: 5 °
